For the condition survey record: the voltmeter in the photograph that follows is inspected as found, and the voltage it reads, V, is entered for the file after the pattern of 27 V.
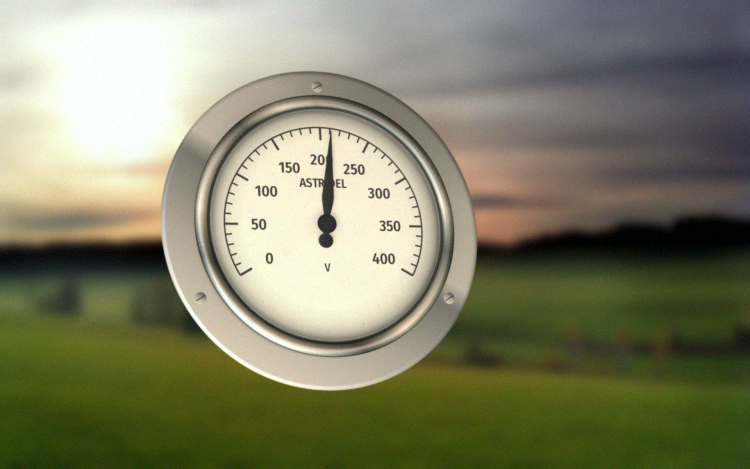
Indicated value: 210 V
